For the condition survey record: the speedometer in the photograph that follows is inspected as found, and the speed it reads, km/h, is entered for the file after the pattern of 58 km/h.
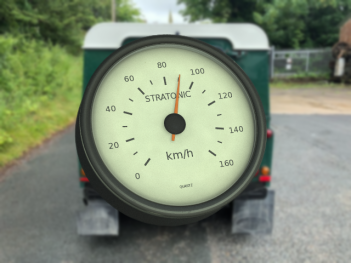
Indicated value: 90 km/h
